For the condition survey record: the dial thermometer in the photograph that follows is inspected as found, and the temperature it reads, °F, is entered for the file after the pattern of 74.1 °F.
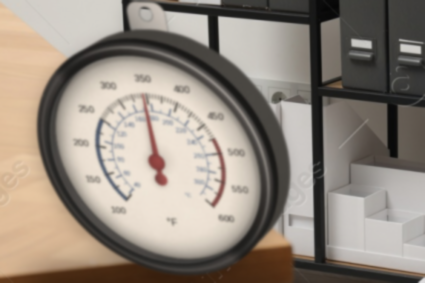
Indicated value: 350 °F
